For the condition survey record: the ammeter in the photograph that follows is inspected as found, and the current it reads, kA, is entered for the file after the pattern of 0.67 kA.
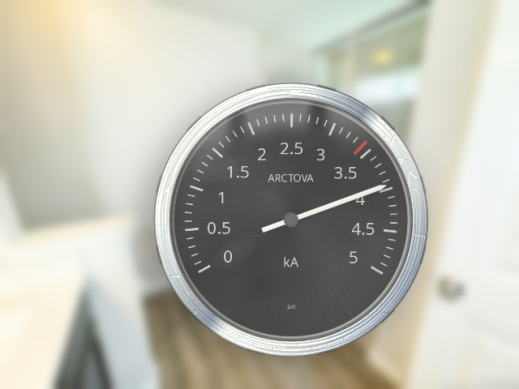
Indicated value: 3.95 kA
